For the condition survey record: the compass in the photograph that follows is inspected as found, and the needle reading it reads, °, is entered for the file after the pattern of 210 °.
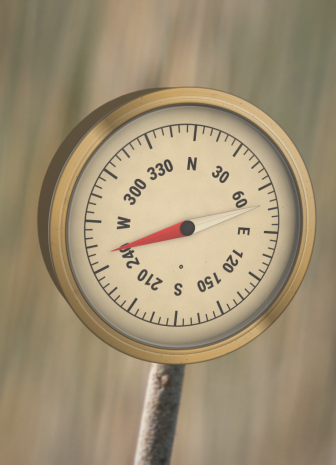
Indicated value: 250 °
